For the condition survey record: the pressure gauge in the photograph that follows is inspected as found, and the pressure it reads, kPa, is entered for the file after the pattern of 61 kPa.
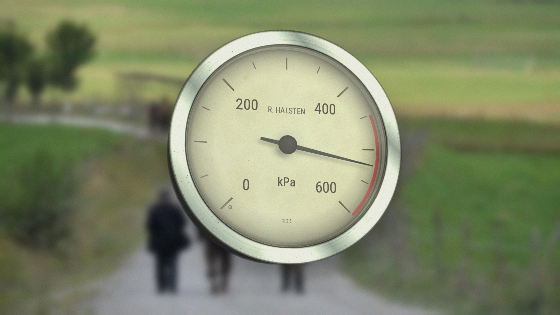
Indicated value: 525 kPa
